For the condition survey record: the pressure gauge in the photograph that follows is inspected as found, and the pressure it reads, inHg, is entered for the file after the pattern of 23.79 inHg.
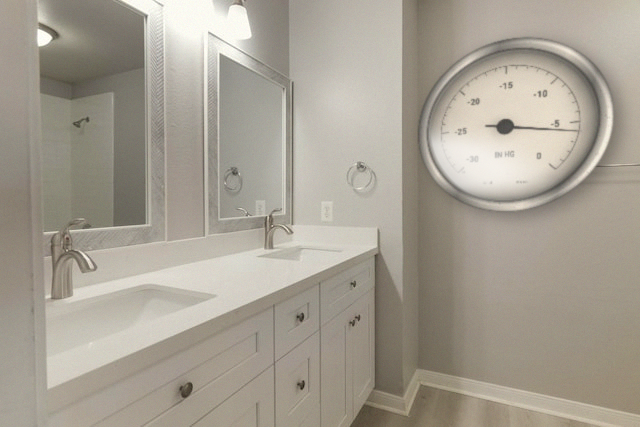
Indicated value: -4 inHg
